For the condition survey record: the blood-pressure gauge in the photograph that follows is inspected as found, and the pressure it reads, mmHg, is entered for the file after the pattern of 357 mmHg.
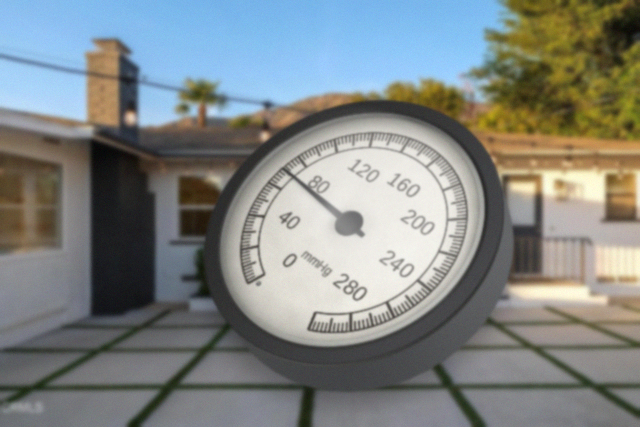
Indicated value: 70 mmHg
